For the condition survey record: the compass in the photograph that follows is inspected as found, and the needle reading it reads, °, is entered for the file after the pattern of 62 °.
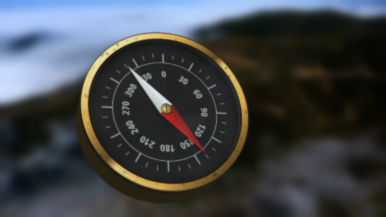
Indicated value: 140 °
